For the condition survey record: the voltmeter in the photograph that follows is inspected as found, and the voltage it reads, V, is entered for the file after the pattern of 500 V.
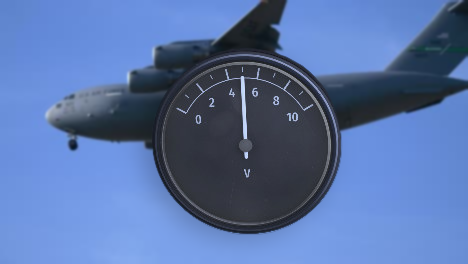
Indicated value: 5 V
